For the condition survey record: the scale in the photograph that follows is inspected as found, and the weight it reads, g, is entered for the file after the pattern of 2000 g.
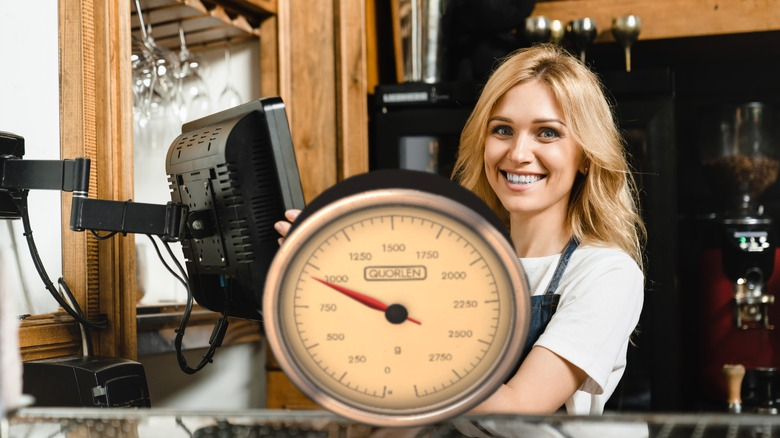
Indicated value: 950 g
